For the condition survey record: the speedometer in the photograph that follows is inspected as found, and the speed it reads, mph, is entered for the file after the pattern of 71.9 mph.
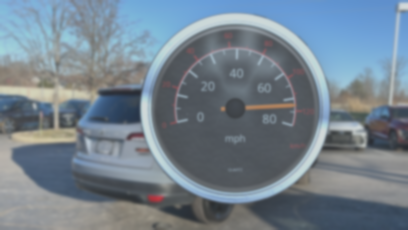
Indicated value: 72.5 mph
